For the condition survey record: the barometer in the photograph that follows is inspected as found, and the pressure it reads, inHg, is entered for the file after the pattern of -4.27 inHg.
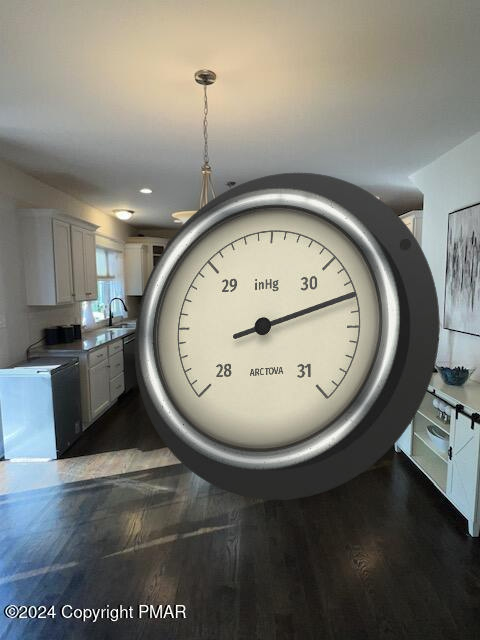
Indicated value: 30.3 inHg
